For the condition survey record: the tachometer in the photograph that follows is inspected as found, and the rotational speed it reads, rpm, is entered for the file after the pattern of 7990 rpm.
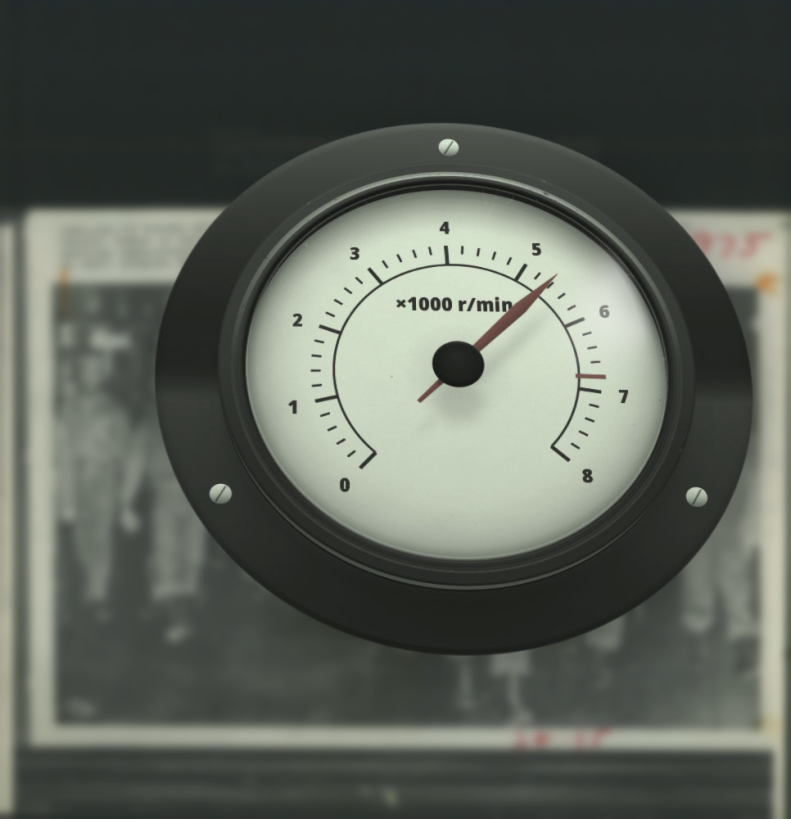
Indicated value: 5400 rpm
